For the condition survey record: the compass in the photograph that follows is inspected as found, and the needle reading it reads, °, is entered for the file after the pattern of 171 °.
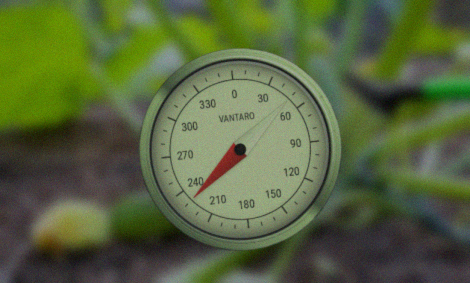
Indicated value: 230 °
